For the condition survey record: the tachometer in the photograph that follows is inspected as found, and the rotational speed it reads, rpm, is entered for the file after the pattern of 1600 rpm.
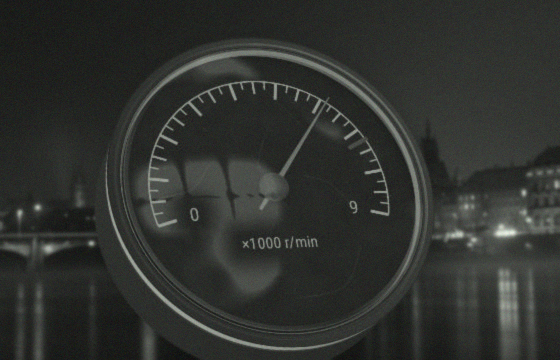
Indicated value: 6125 rpm
